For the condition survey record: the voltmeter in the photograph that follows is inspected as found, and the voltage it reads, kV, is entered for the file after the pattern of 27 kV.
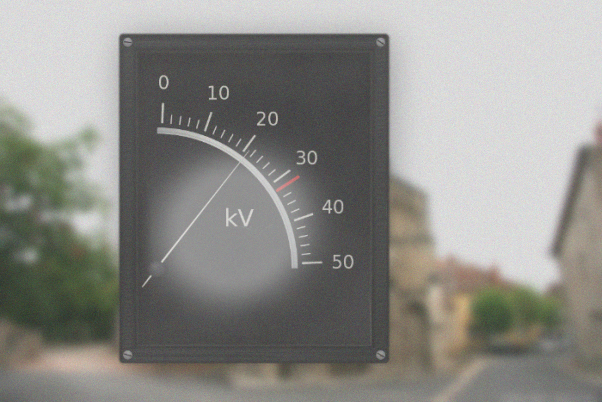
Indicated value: 21 kV
